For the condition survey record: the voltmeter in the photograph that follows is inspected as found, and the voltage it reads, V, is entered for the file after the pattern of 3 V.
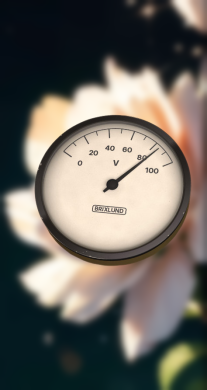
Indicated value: 85 V
